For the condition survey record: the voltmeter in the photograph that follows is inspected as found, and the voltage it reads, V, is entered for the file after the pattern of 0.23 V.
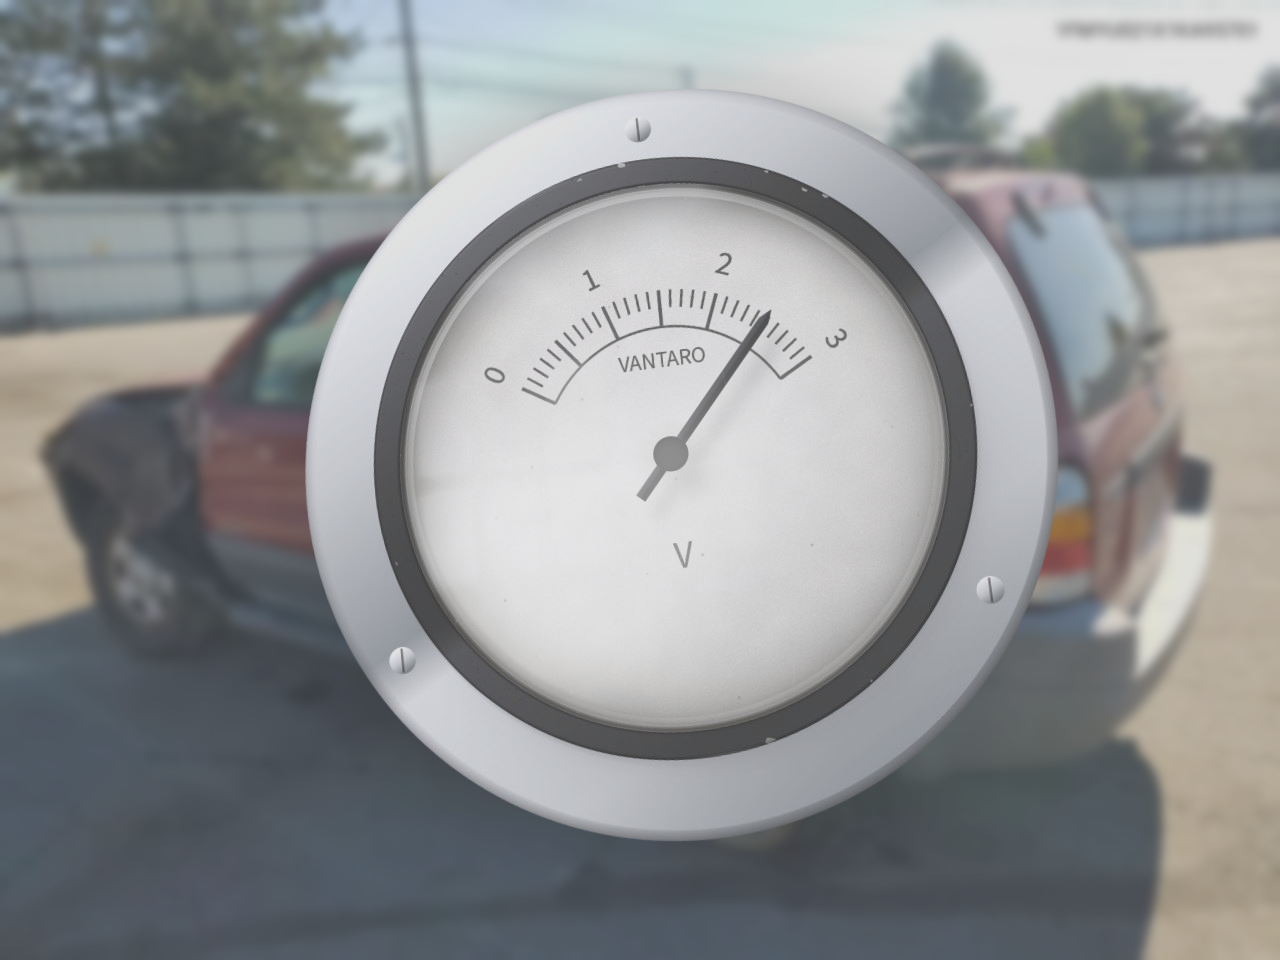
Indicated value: 2.5 V
